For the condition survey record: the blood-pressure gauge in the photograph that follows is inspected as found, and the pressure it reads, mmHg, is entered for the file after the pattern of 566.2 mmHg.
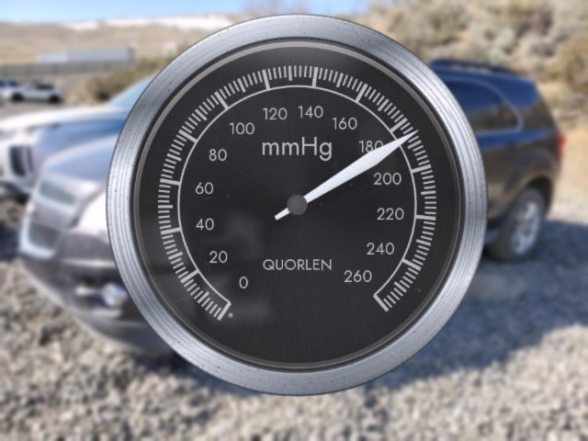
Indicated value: 186 mmHg
